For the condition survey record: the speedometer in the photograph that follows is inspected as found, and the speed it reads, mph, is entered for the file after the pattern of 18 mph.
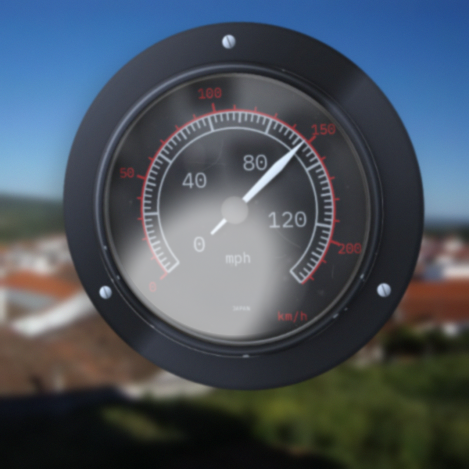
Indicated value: 92 mph
